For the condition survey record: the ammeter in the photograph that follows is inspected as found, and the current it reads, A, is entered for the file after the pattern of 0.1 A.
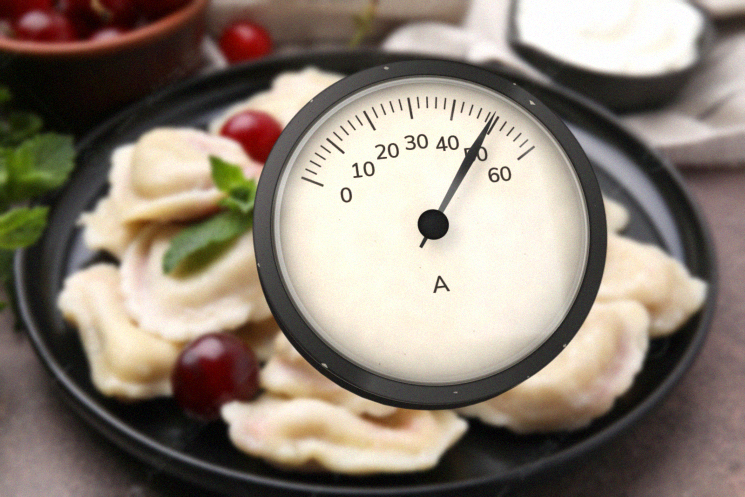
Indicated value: 49 A
